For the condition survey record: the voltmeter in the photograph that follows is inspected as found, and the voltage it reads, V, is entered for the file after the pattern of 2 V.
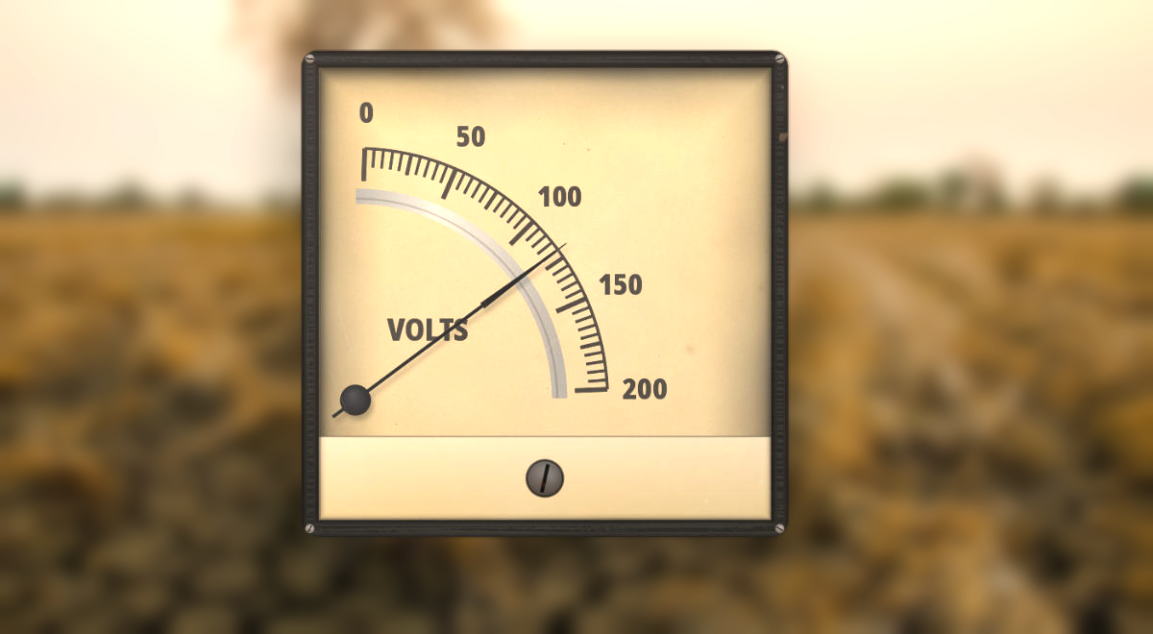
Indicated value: 120 V
